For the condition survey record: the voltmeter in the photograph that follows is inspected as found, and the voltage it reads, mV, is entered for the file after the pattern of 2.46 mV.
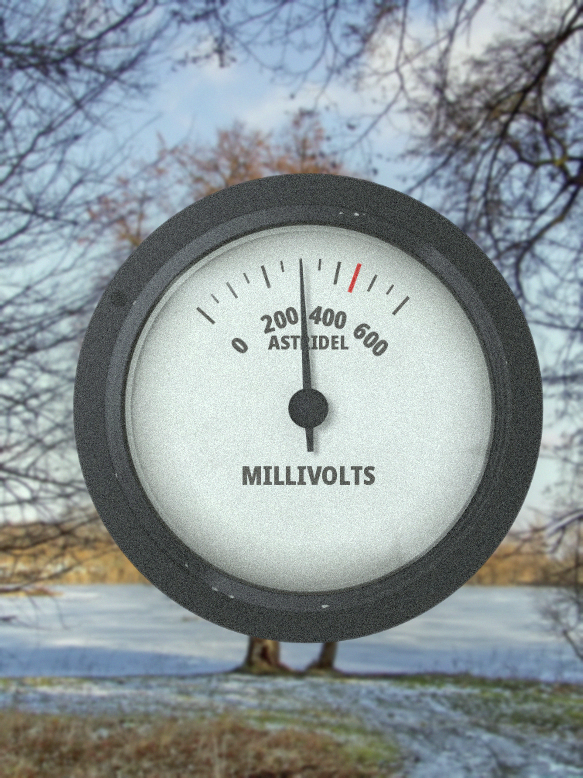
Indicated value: 300 mV
